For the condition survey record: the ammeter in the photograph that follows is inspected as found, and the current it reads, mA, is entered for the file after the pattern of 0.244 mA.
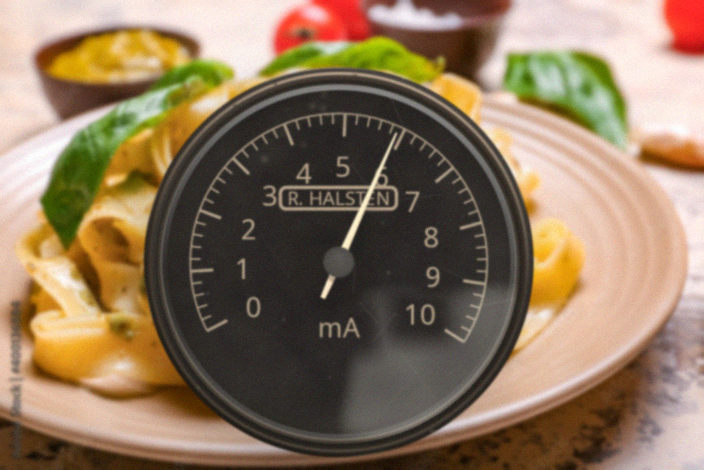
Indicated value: 5.9 mA
